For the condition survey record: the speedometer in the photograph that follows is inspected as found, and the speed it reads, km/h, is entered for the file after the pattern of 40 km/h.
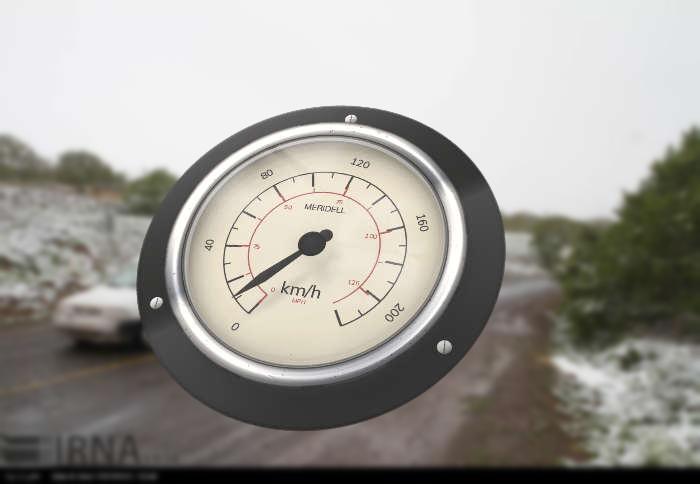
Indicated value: 10 km/h
